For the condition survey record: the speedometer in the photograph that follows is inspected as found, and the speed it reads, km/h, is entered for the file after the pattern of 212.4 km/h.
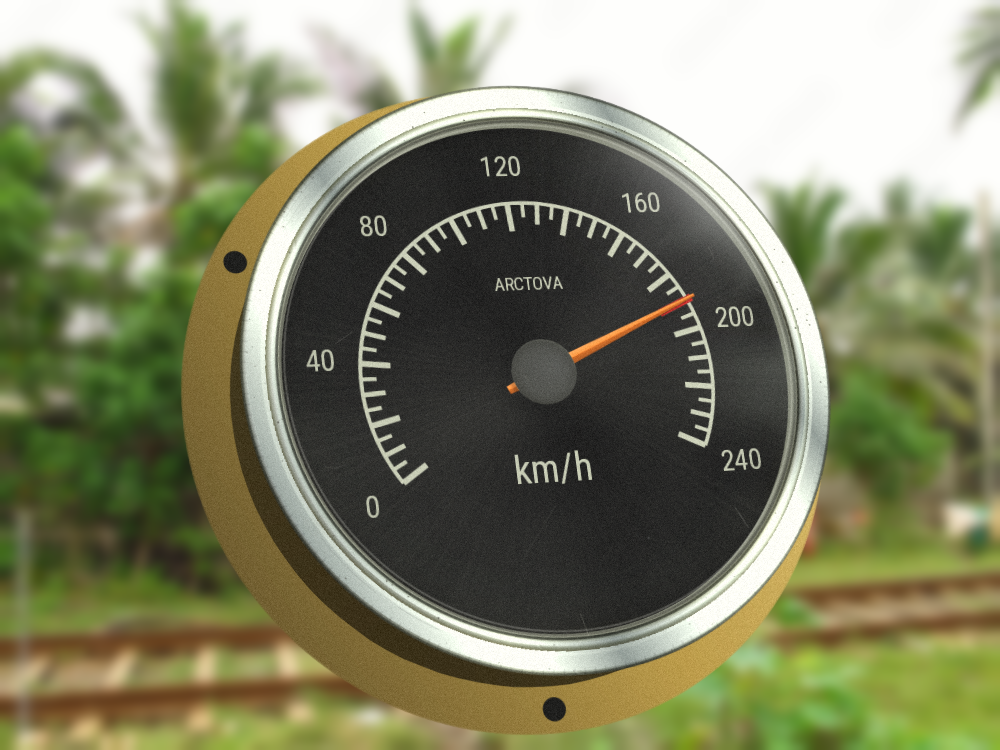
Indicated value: 190 km/h
